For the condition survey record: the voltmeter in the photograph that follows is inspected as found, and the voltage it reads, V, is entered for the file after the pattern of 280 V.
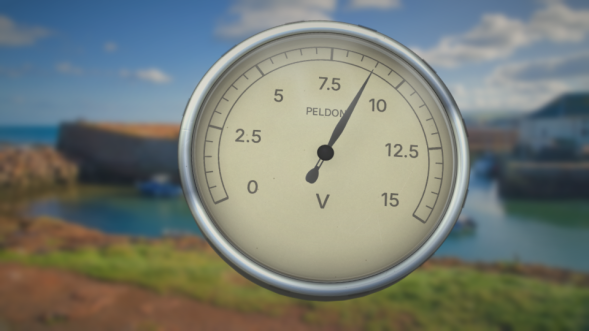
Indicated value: 9 V
